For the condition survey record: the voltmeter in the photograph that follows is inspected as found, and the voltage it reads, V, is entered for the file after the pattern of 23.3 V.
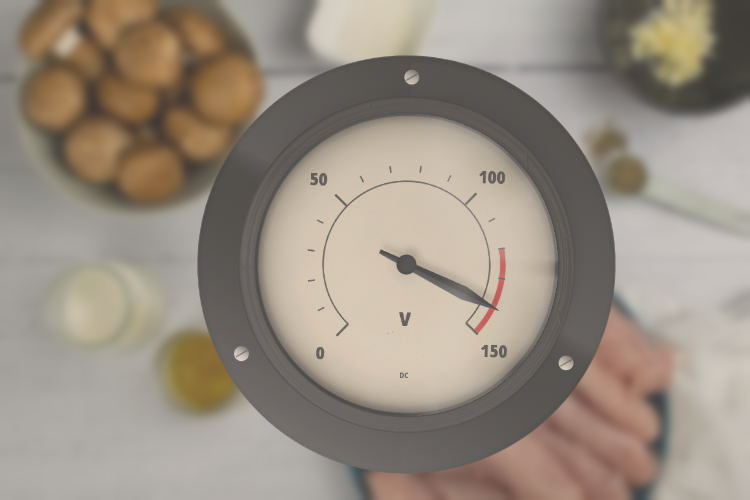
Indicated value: 140 V
